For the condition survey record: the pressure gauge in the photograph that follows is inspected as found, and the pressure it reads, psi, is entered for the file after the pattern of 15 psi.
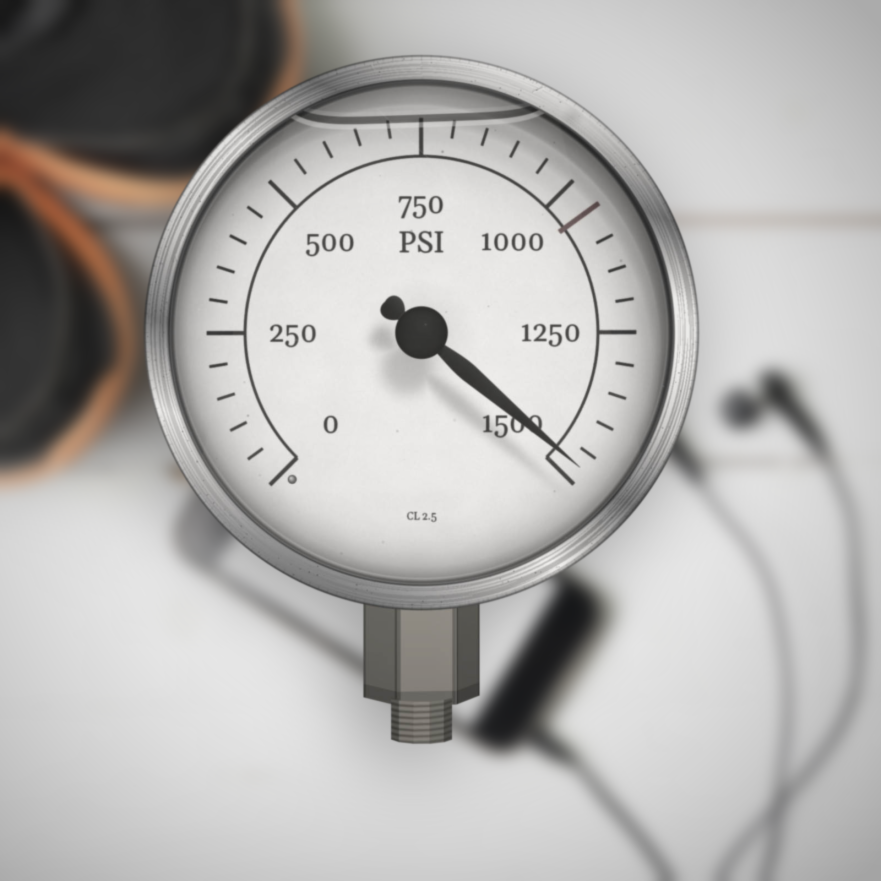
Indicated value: 1475 psi
